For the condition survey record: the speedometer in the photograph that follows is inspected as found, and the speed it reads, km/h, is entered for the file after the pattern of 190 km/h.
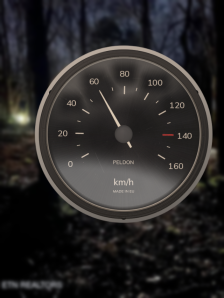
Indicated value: 60 km/h
